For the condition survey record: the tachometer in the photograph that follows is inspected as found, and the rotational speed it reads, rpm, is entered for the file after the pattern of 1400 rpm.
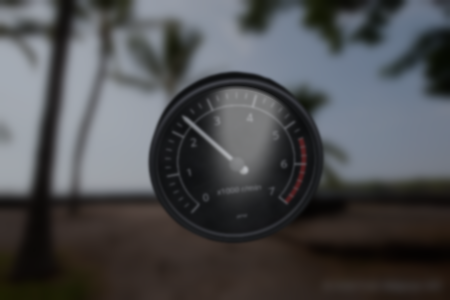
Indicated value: 2400 rpm
